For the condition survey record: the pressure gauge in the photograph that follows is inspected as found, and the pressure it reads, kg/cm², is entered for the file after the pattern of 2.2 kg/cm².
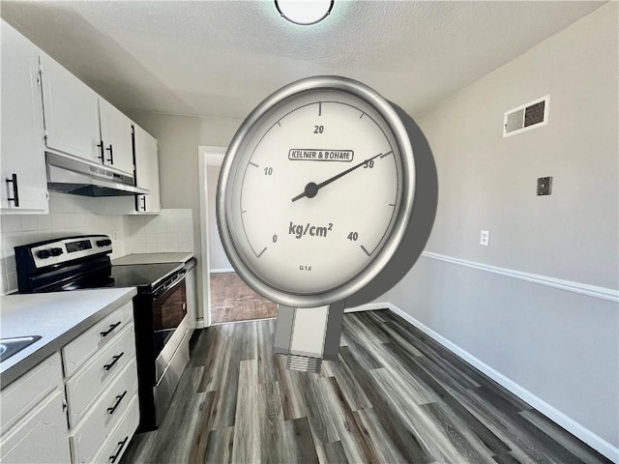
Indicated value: 30 kg/cm²
